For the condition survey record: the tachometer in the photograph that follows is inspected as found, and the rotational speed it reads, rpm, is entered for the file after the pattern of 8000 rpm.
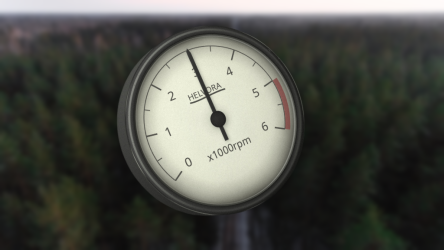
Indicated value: 3000 rpm
